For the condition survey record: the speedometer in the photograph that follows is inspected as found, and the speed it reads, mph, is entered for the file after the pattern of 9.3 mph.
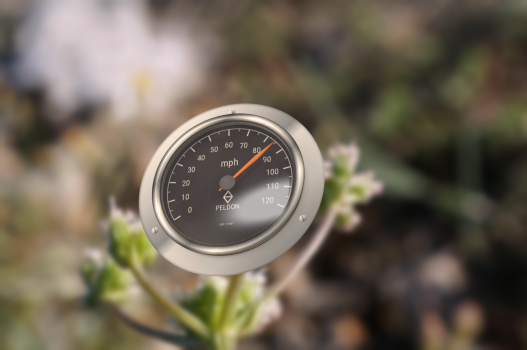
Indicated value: 85 mph
